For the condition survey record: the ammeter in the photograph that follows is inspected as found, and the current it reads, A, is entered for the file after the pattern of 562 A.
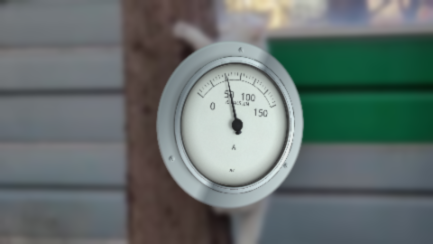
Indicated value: 50 A
